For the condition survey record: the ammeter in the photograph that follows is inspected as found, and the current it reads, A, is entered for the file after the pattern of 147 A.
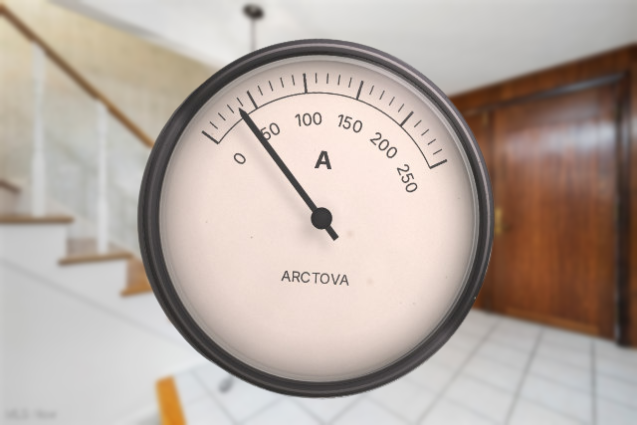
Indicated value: 35 A
